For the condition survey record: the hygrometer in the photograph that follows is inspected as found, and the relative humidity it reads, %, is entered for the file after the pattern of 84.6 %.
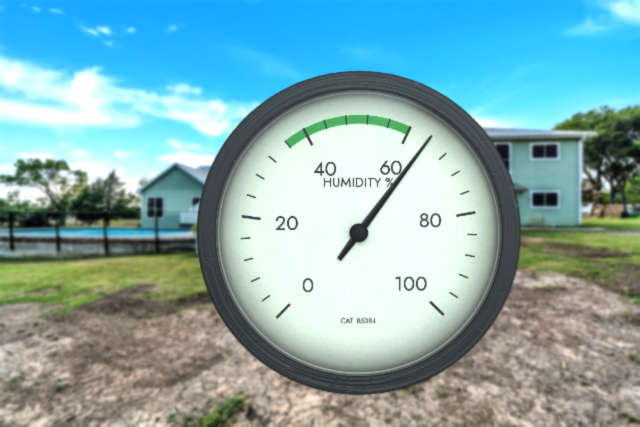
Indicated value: 64 %
